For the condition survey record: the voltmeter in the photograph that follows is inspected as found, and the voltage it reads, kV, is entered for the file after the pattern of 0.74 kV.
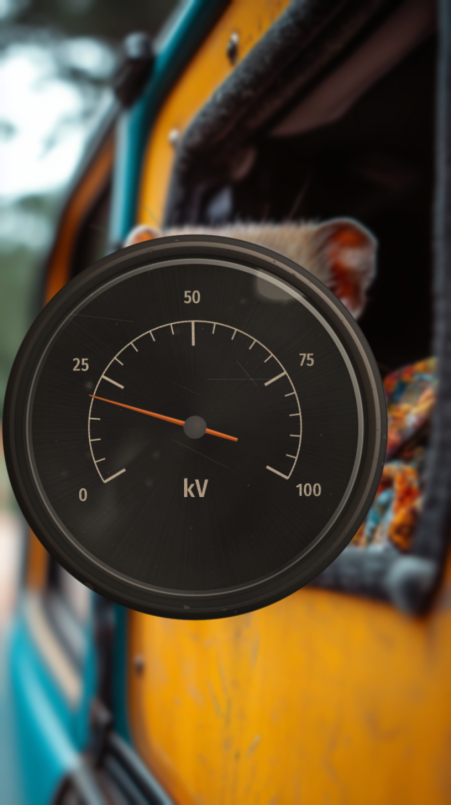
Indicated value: 20 kV
